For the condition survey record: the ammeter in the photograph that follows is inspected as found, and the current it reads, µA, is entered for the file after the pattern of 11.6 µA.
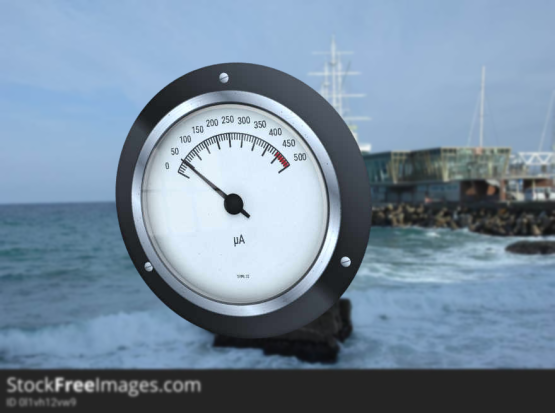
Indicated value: 50 µA
